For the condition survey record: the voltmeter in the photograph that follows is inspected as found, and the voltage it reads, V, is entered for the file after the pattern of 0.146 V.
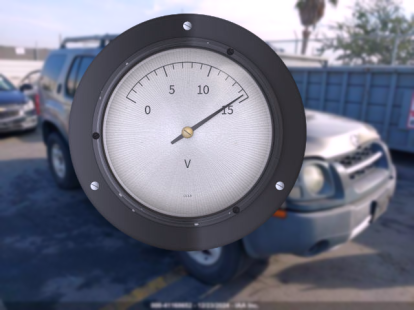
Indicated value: 14.5 V
